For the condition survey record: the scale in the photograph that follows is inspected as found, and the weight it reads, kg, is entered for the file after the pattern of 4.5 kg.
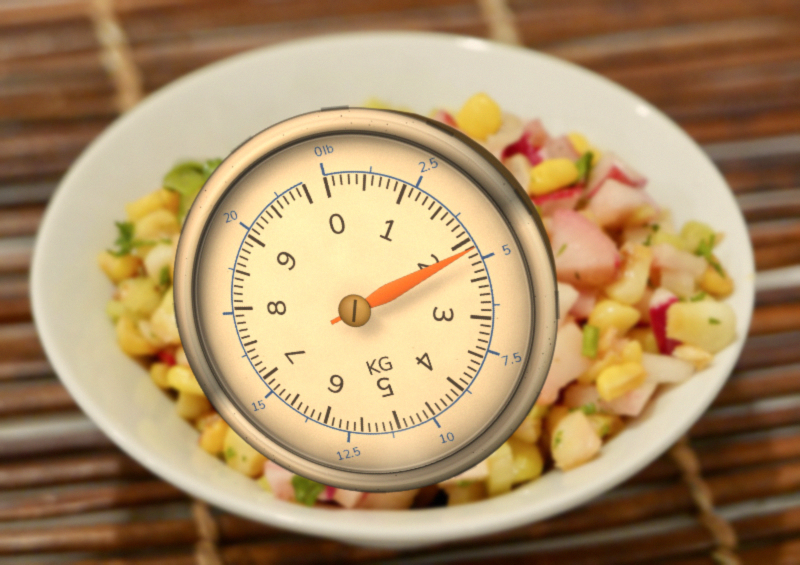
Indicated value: 2.1 kg
